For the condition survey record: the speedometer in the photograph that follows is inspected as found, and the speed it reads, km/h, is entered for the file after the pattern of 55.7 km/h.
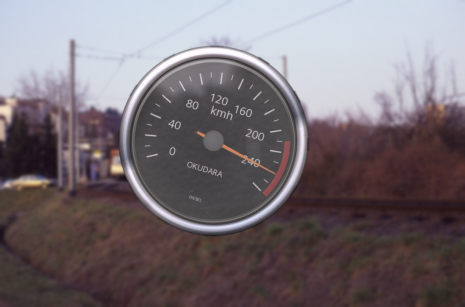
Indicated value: 240 km/h
